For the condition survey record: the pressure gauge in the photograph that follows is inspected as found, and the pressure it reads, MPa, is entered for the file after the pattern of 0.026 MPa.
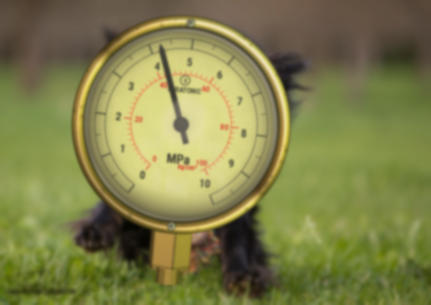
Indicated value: 4.25 MPa
